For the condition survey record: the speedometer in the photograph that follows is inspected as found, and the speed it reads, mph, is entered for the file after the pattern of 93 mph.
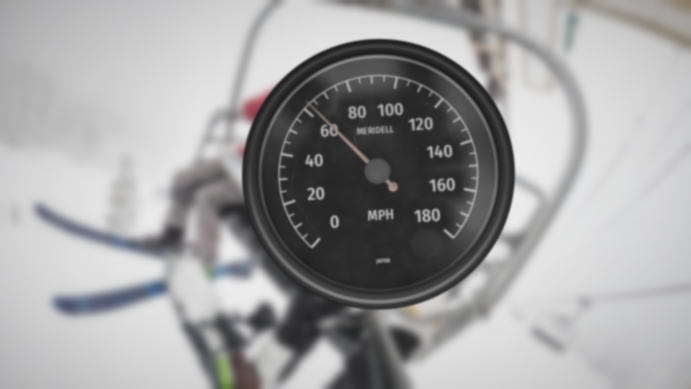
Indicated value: 62.5 mph
